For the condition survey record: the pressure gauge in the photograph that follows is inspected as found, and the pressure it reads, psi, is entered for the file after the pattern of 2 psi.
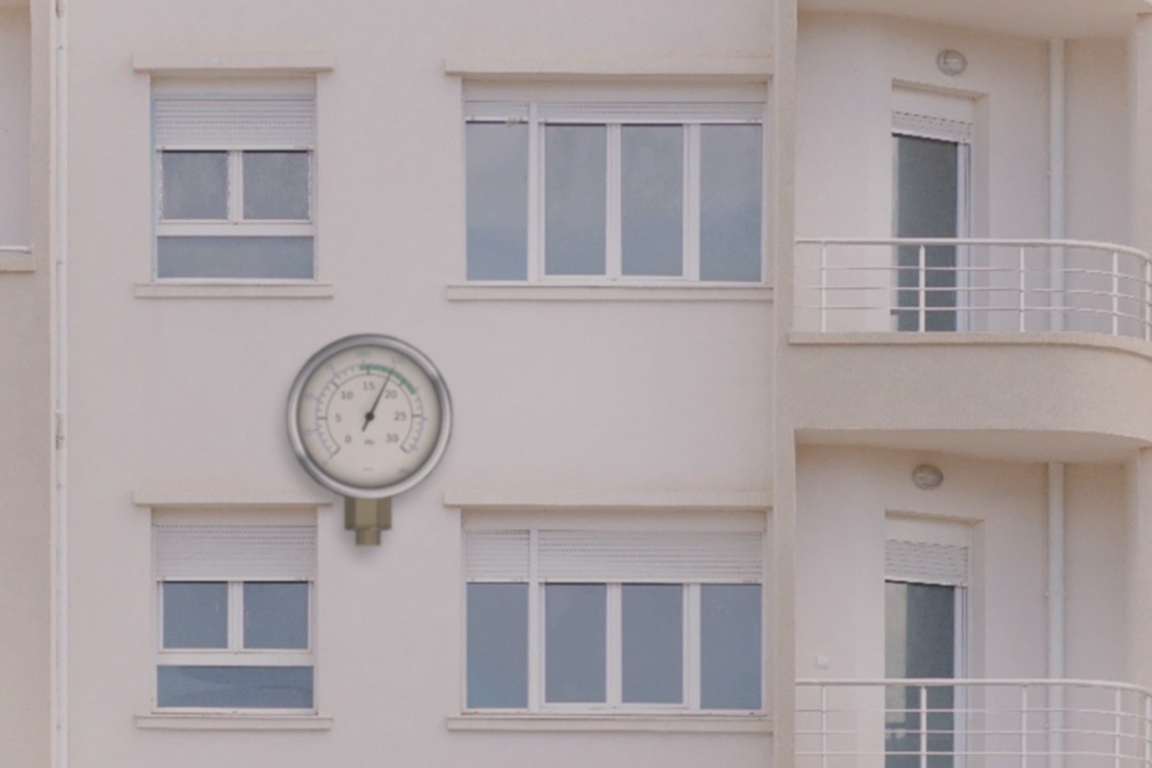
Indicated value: 18 psi
